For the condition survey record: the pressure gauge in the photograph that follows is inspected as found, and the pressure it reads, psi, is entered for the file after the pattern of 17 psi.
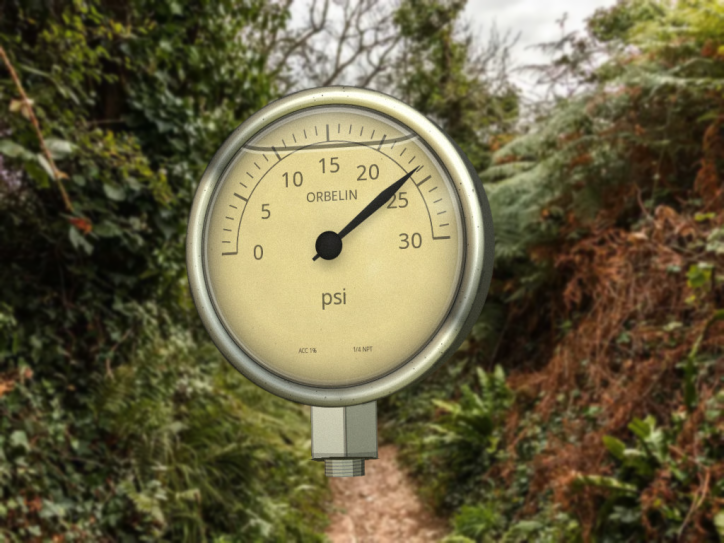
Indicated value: 24 psi
